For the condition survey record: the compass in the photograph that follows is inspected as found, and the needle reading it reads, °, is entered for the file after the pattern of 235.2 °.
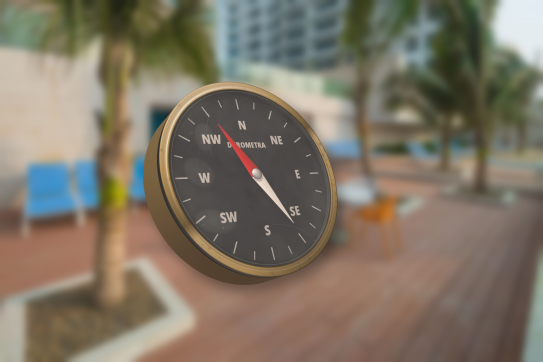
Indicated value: 330 °
